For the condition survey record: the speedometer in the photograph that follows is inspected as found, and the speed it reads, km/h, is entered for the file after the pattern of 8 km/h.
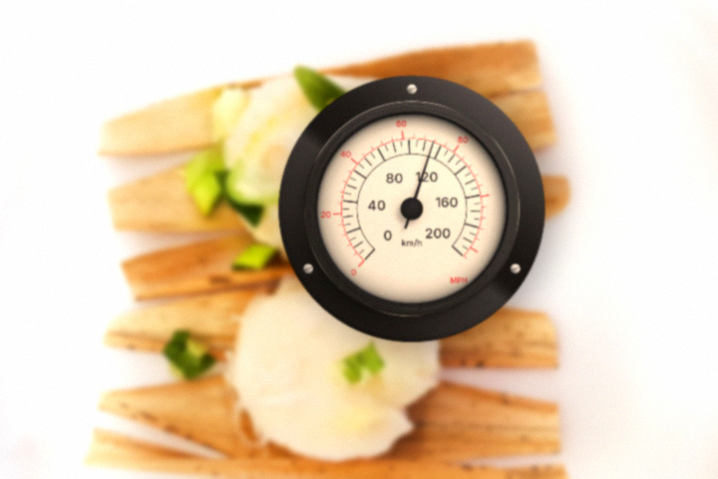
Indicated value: 115 km/h
